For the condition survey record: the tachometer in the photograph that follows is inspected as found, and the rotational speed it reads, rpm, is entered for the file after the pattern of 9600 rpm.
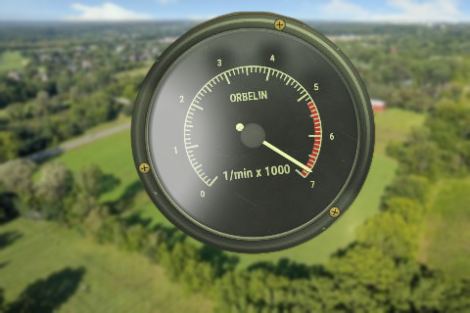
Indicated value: 6800 rpm
